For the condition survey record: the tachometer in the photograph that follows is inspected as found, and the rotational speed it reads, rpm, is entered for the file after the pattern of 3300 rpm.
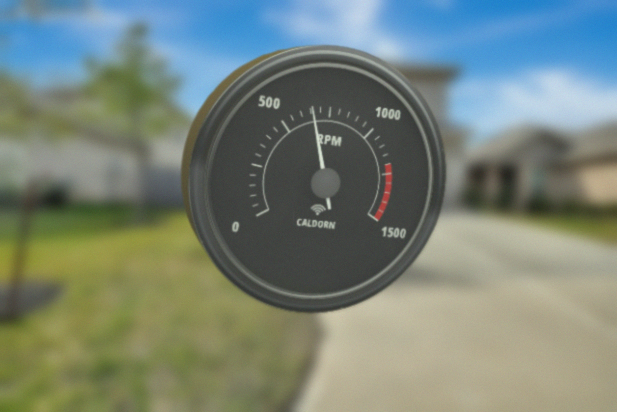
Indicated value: 650 rpm
